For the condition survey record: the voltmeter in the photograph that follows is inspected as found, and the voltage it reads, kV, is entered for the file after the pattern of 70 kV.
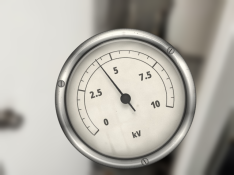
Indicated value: 4.25 kV
